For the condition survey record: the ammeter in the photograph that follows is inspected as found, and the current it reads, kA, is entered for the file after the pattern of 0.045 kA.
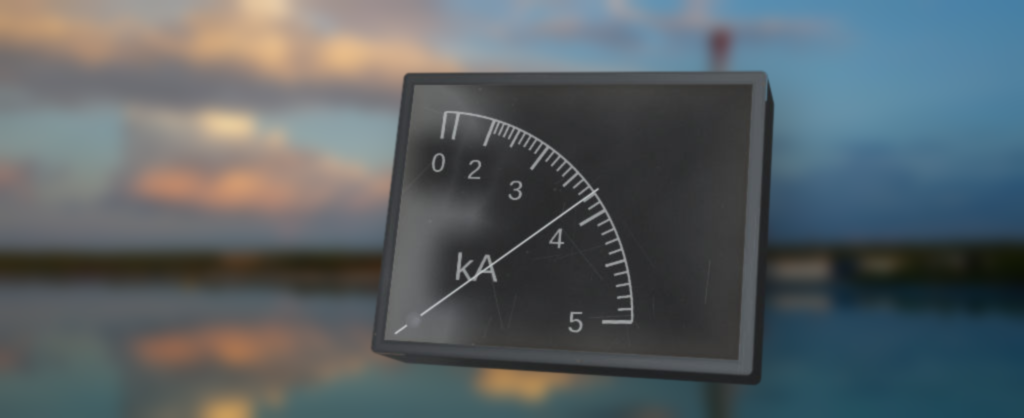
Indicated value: 3.8 kA
